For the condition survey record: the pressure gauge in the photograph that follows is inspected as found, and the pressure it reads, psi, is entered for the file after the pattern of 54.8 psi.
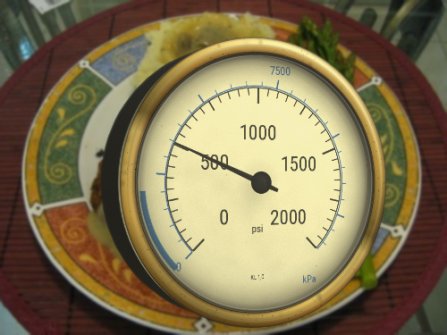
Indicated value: 500 psi
